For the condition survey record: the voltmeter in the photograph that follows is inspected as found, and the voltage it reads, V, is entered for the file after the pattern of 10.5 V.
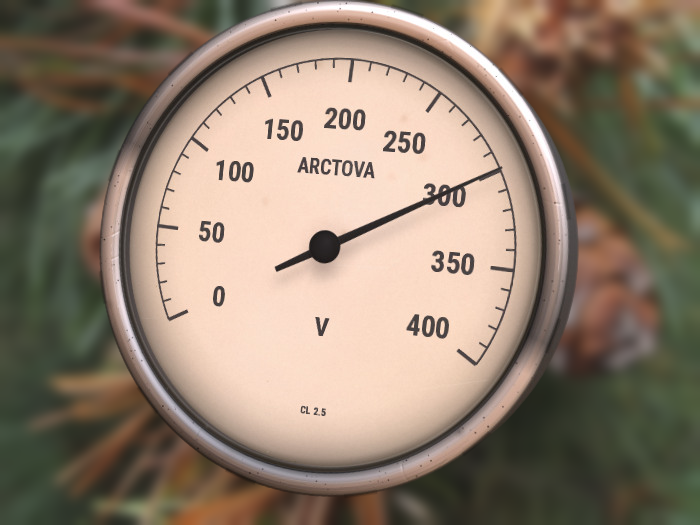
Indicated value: 300 V
